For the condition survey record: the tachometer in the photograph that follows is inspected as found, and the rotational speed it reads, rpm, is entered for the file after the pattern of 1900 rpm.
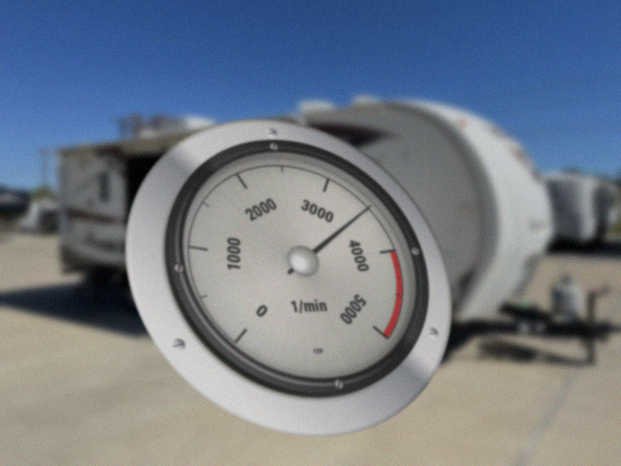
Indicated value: 3500 rpm
